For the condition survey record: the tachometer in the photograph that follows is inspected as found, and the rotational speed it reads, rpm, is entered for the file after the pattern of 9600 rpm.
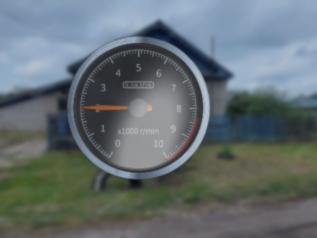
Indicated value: 2000 rpm
